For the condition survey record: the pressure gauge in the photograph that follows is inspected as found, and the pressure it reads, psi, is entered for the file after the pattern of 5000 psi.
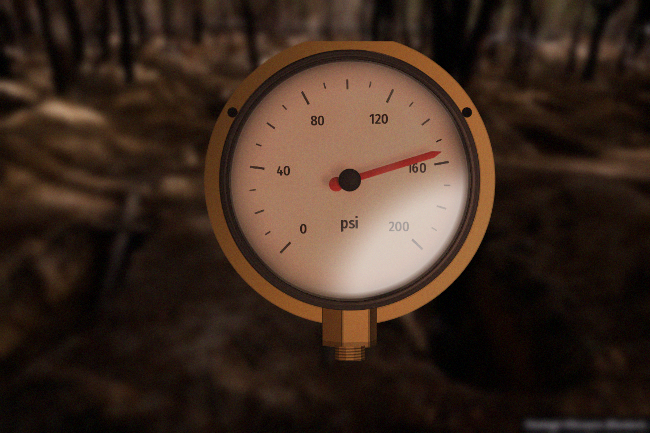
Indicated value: 155 psi
